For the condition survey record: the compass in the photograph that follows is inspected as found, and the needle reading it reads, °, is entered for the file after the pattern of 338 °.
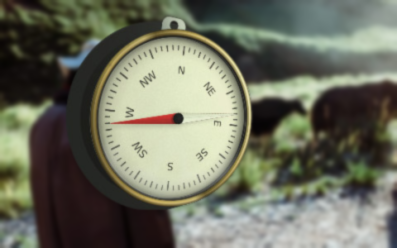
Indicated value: 260 °
